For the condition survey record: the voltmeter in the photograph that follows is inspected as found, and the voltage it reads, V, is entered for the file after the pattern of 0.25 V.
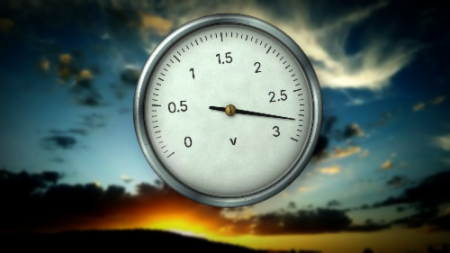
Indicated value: 2.8 V
